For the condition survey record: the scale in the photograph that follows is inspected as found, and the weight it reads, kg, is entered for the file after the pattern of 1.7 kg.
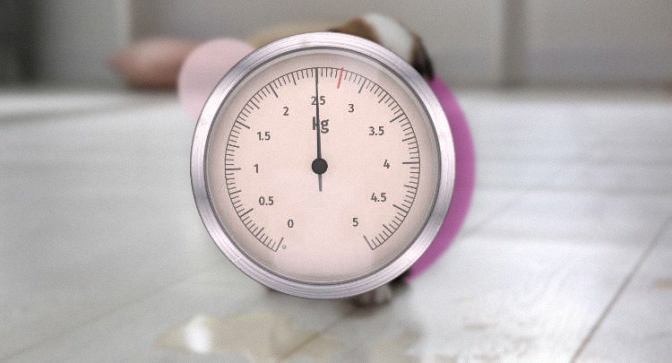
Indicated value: 2.5 kg
